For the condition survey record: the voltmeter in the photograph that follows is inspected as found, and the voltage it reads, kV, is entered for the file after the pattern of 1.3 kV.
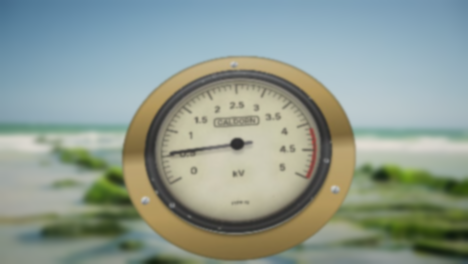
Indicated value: 0.5 kV
